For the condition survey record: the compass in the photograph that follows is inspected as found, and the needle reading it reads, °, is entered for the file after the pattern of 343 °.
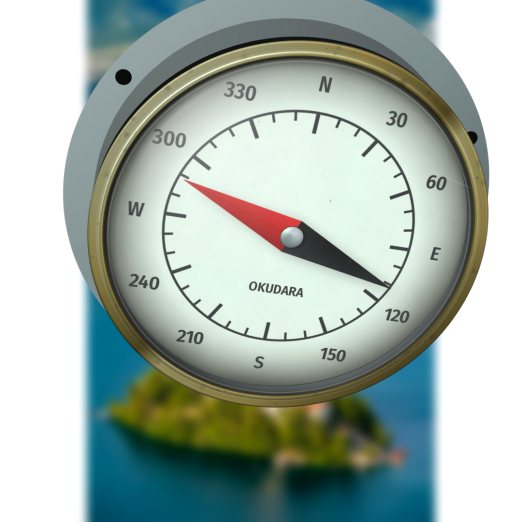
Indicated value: 290 °
